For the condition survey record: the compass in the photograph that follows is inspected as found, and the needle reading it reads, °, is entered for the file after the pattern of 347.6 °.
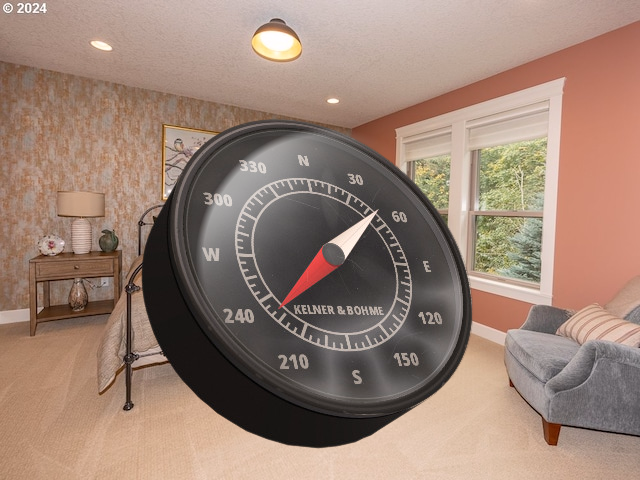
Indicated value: 230 °
